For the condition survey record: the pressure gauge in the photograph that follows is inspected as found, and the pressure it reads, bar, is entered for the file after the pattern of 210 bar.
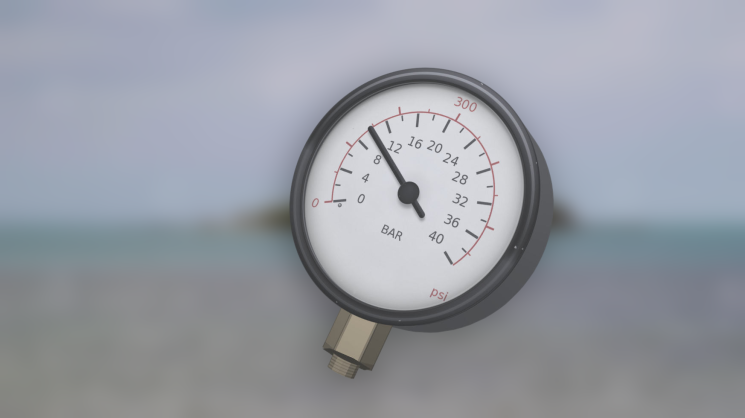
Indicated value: 10 bar
